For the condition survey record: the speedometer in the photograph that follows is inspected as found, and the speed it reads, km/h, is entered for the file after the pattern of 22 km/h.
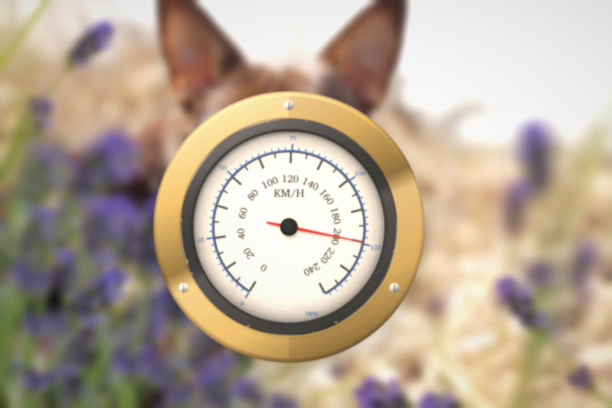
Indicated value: 200 km/h
